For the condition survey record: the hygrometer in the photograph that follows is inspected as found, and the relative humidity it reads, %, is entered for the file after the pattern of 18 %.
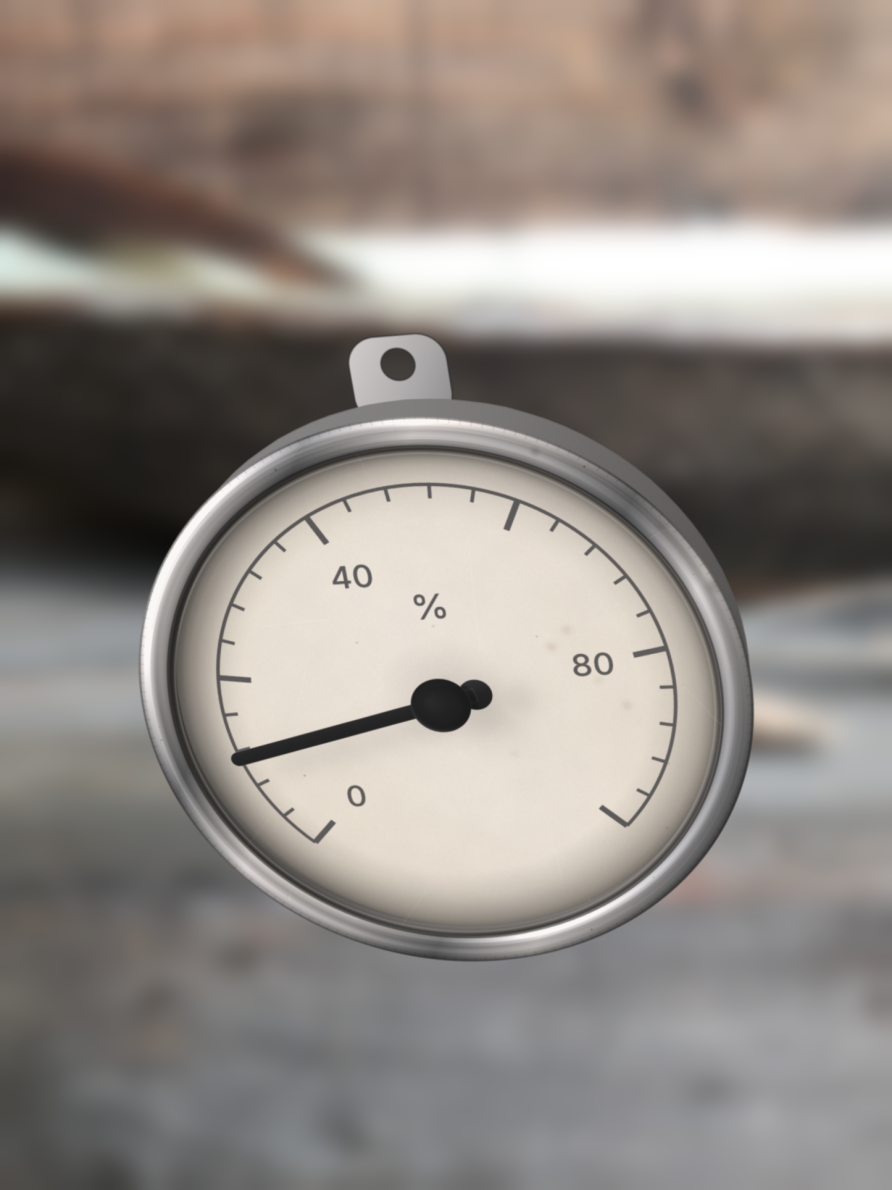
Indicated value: 12 %
